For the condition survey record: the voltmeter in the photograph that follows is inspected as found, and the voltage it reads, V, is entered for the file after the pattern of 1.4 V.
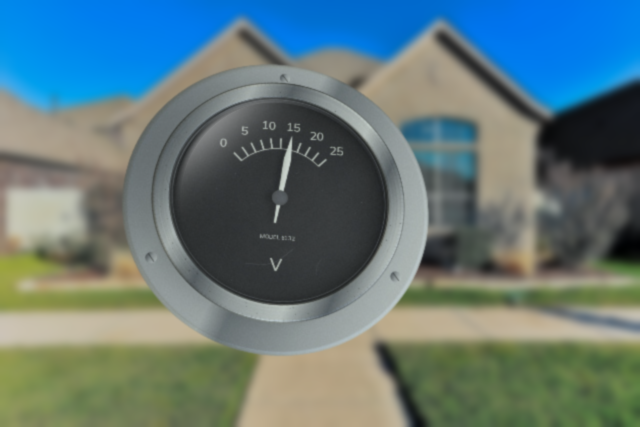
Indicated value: 15 V
